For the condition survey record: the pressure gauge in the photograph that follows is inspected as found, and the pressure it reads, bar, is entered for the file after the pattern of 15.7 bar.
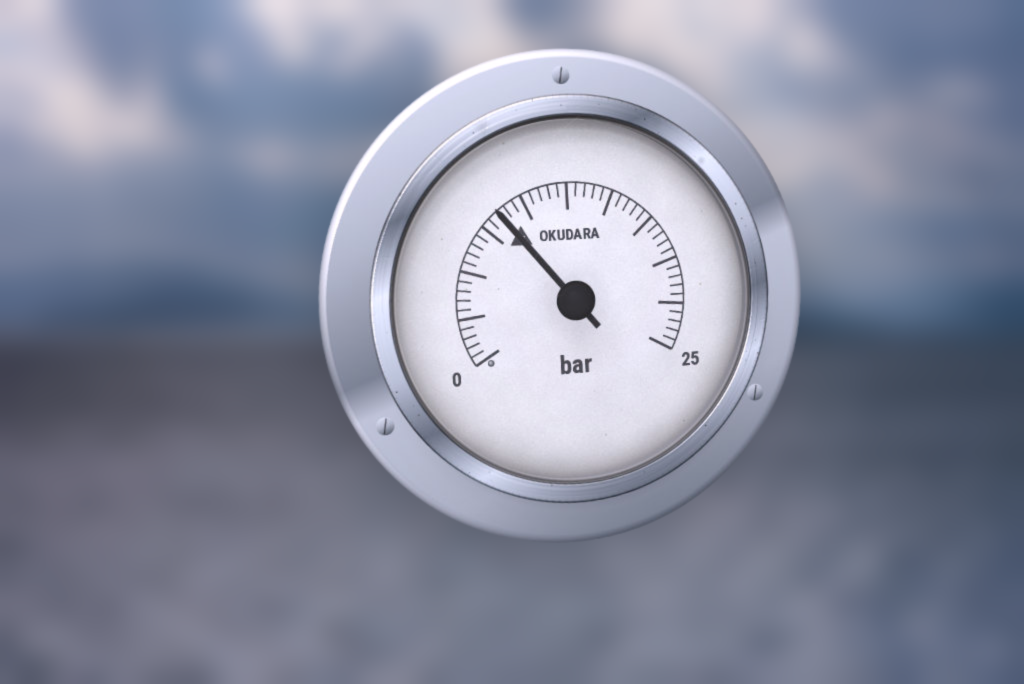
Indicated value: 8.5 bar
